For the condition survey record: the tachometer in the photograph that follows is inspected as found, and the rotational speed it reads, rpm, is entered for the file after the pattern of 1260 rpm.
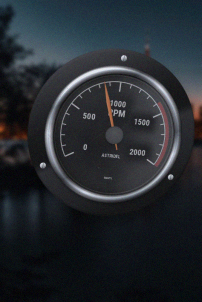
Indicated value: 850 rpm
